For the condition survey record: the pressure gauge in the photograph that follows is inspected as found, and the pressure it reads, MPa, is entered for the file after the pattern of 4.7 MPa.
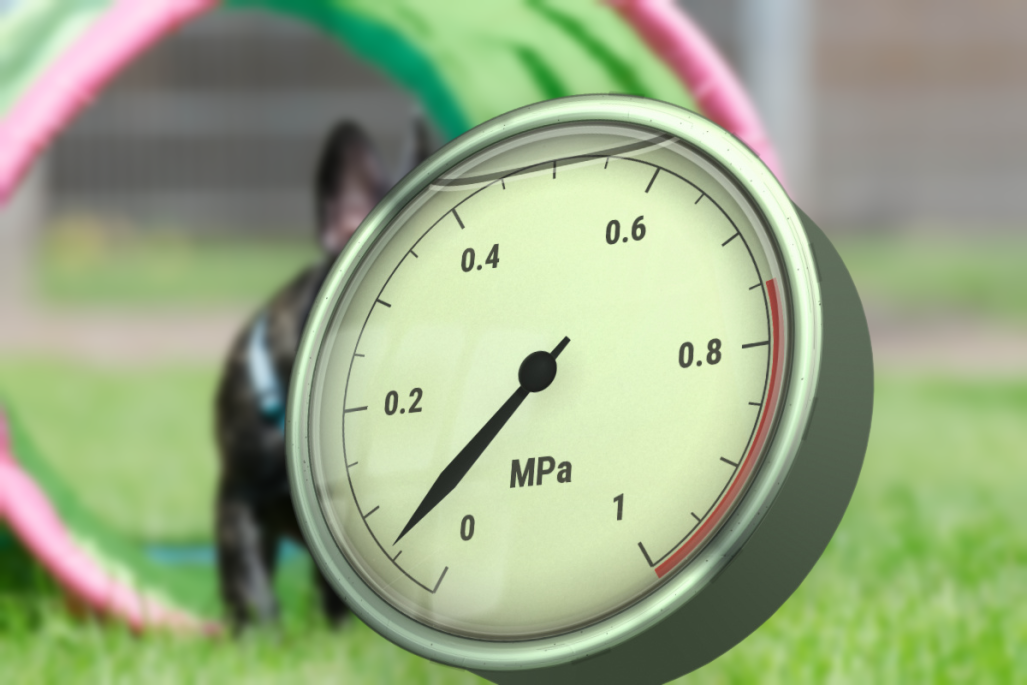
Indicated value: 0.05 MPa
